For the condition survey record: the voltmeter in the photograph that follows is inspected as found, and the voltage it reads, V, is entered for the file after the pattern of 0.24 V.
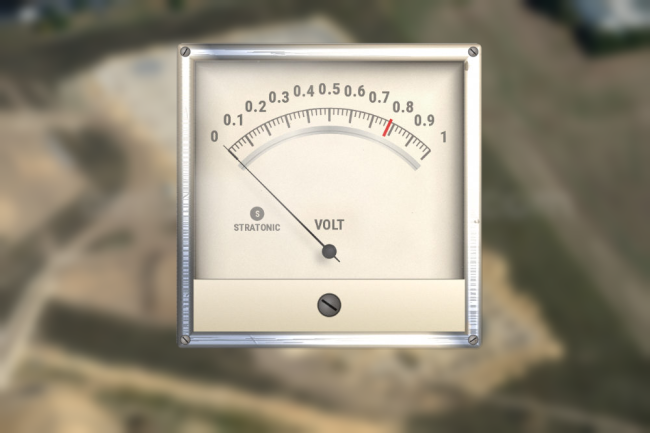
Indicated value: 0 V
